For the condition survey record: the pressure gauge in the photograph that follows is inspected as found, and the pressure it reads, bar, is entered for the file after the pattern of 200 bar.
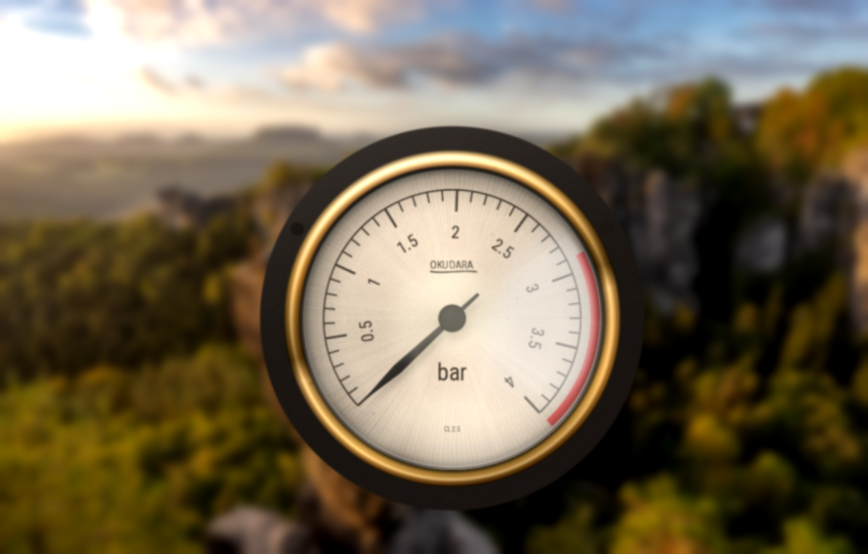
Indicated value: 0 bar
